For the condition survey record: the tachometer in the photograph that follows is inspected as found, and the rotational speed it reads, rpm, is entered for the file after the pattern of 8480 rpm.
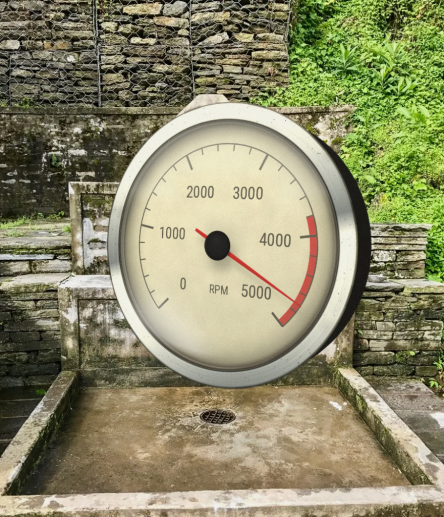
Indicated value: 4700 rpm
